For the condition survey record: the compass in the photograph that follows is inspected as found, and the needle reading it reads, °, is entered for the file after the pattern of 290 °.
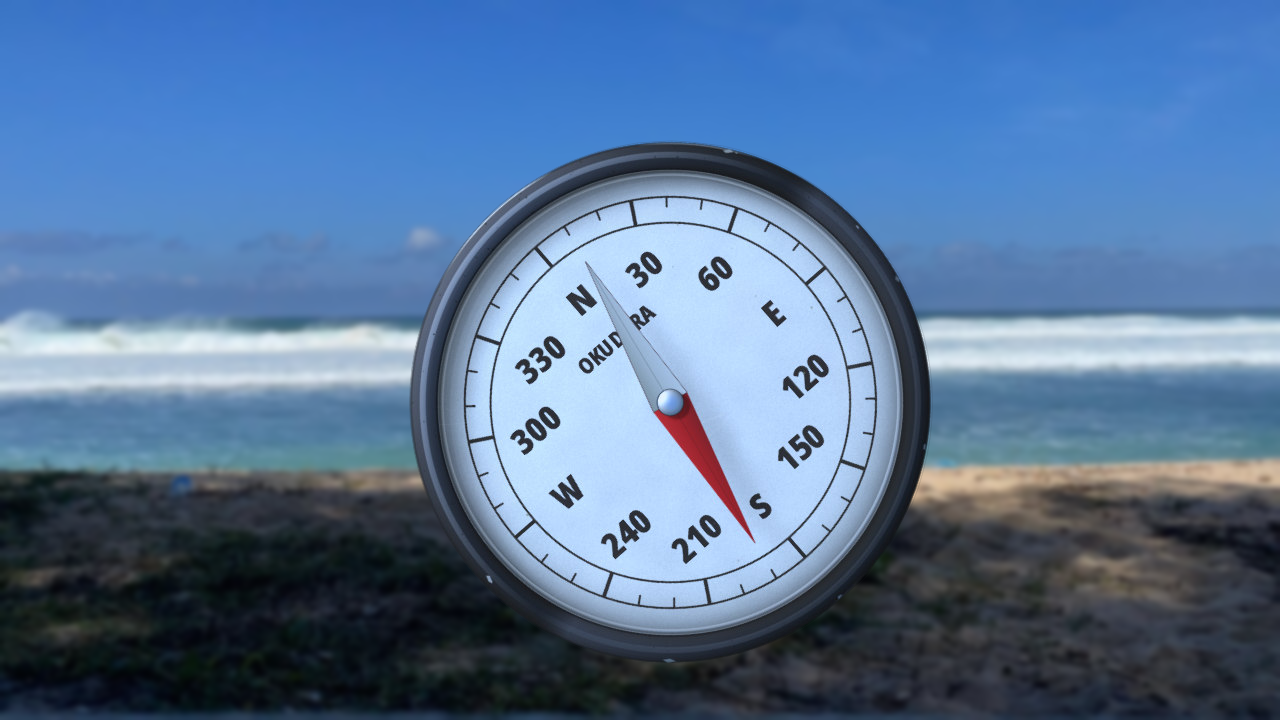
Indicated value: 190 °
